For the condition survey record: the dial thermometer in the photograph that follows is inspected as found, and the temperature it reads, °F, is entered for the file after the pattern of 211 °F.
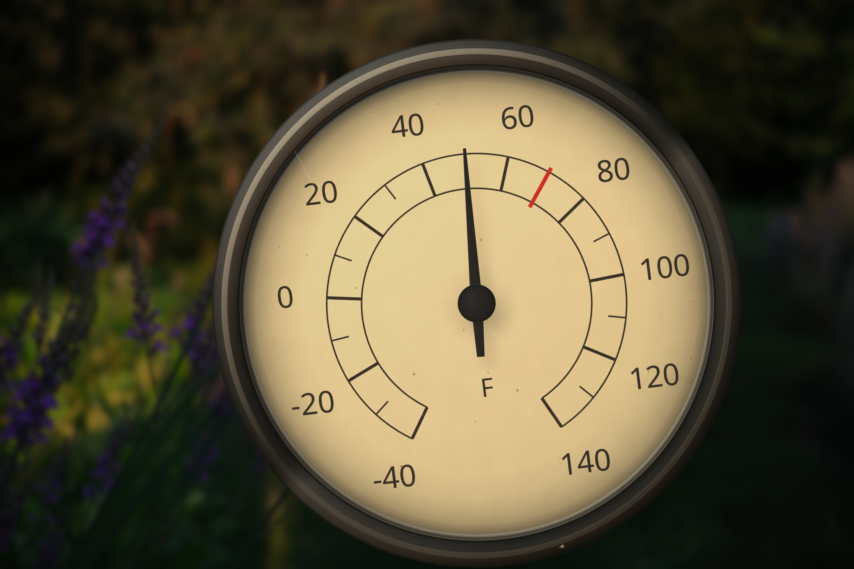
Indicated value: 50 °F
